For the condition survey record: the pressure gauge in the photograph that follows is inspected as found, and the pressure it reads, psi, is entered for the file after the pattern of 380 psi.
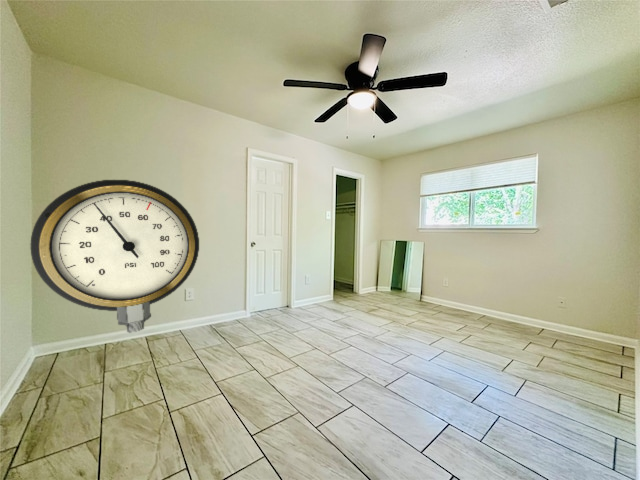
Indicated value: 40 psi
